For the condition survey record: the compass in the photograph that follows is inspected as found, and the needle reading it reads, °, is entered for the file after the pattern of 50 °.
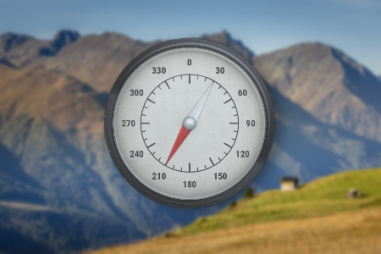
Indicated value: 210 °
